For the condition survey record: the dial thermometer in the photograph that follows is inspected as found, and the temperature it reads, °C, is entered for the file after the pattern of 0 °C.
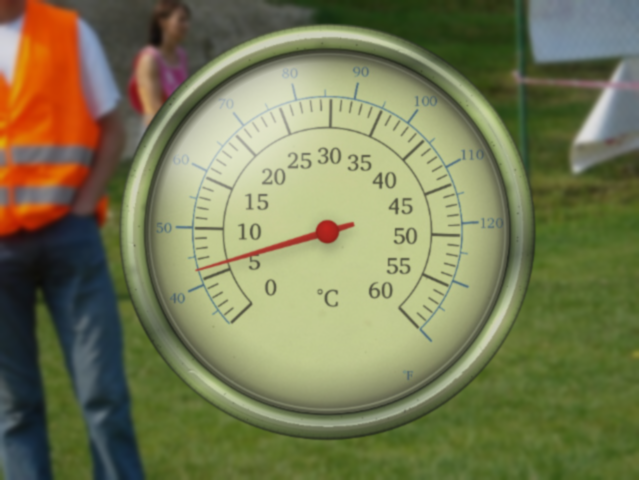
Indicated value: 6 °C
